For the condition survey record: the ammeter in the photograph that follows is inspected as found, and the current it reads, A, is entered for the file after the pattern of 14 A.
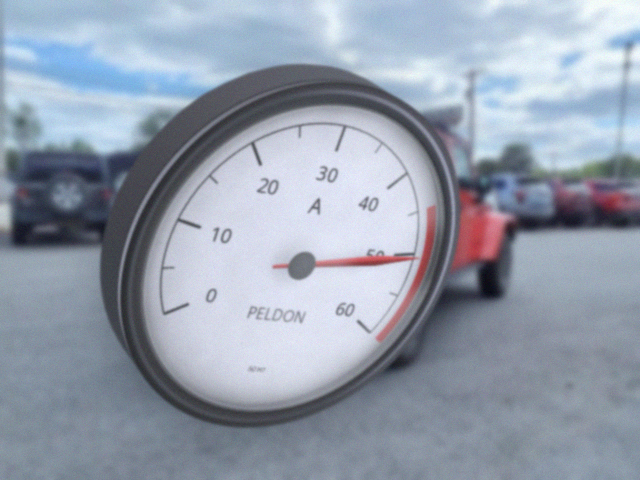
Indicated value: 50 A
